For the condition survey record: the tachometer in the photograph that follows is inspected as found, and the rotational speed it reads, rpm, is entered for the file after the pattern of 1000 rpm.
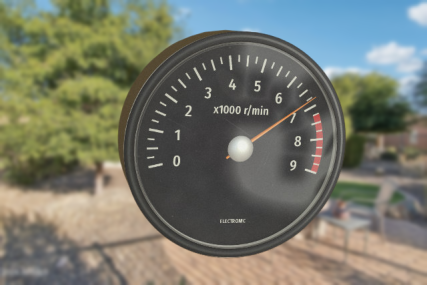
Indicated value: 6750 rpm
